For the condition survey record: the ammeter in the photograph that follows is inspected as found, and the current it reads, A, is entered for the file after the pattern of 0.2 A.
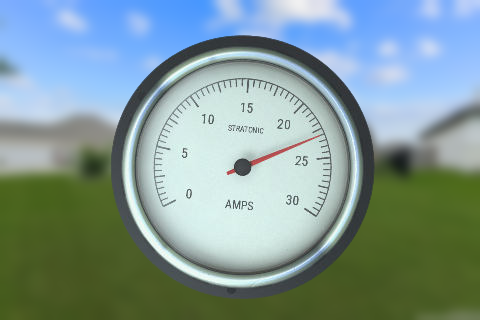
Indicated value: 23 A
